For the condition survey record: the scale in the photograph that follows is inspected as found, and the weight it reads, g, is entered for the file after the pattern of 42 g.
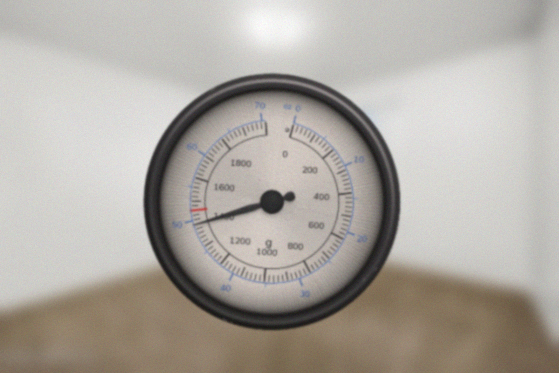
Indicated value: 1400 g
